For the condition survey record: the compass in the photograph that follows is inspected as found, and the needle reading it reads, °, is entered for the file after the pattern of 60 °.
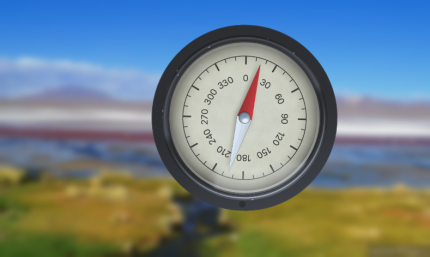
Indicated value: 15 °
